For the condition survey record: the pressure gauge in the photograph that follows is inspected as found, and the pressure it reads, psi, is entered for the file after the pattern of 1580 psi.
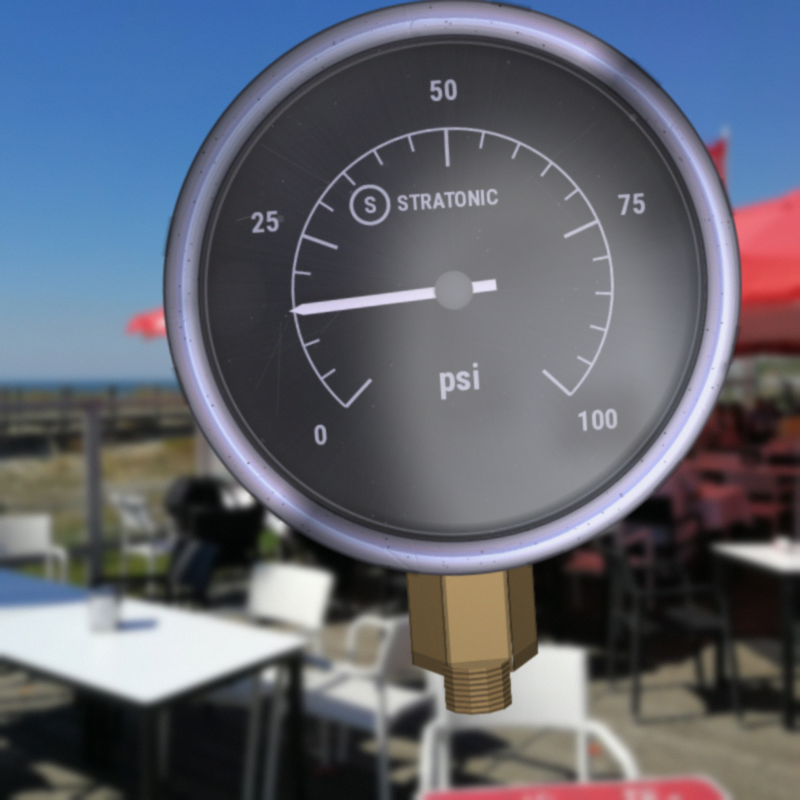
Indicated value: 15 psi
